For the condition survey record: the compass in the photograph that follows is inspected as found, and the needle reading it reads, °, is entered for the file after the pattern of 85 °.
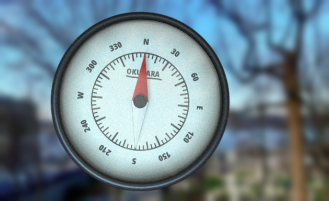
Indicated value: 0 °
